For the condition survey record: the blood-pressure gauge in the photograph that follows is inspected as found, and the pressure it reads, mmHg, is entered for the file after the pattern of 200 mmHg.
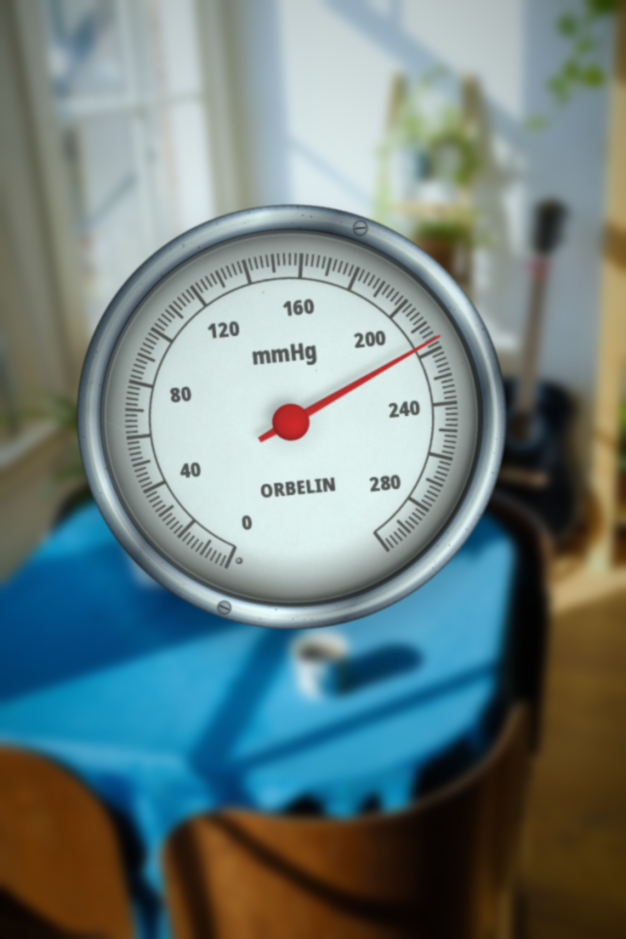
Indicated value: 216 mmHg
